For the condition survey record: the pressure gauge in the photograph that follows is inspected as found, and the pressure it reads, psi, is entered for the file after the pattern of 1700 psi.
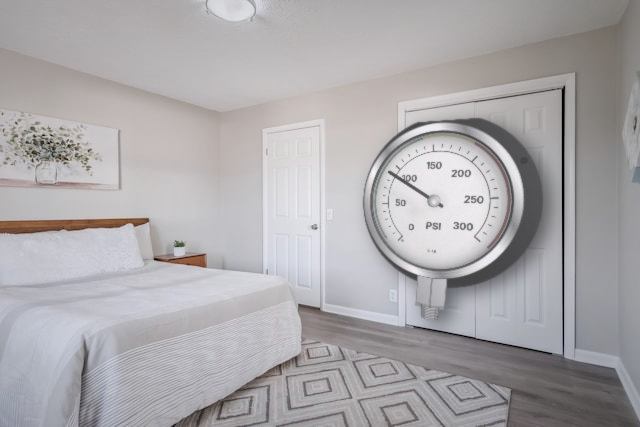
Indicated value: 90 psi
